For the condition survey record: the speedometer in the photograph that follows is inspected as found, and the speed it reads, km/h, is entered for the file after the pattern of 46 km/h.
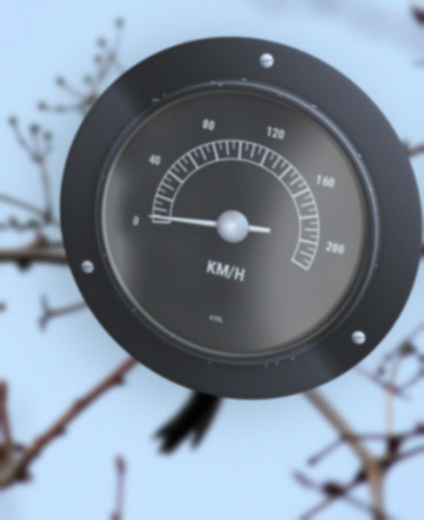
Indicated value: 5 km/h
